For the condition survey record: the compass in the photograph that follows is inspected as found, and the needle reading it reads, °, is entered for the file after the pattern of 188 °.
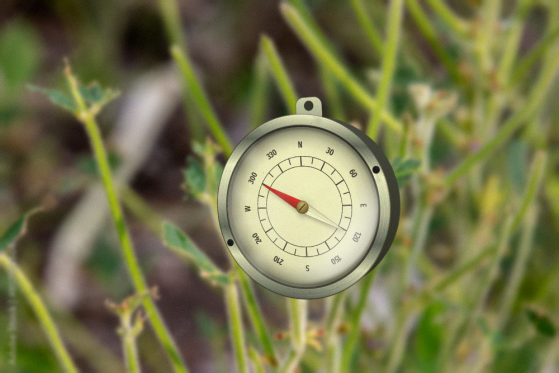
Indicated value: 300 °
